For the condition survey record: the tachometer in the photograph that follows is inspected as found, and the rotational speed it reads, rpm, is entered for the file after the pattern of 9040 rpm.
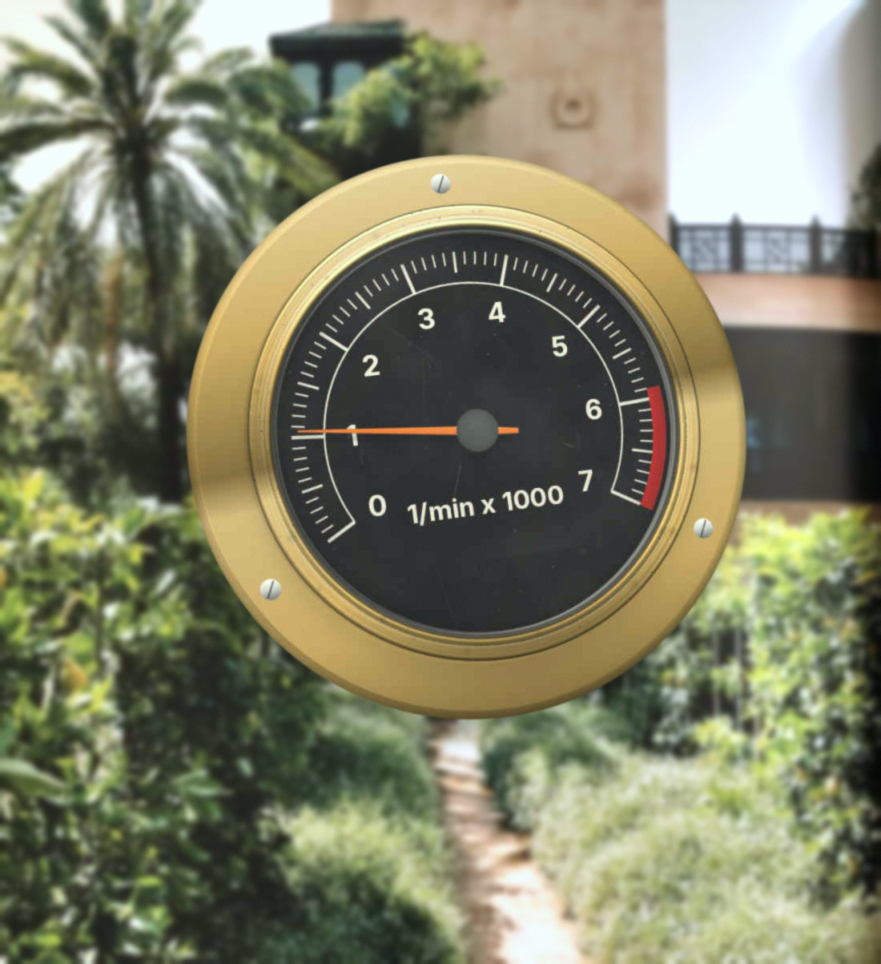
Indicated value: 1050 rpm
